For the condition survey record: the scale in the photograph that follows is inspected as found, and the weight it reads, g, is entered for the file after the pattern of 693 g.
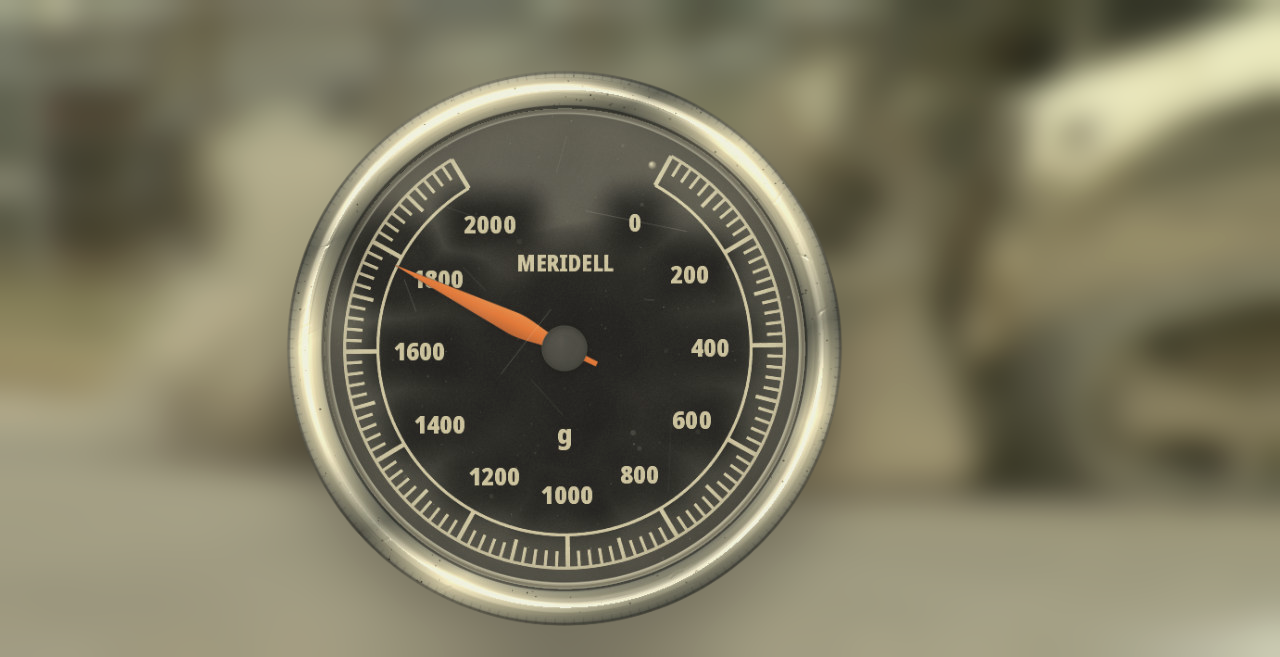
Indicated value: 1780 g
